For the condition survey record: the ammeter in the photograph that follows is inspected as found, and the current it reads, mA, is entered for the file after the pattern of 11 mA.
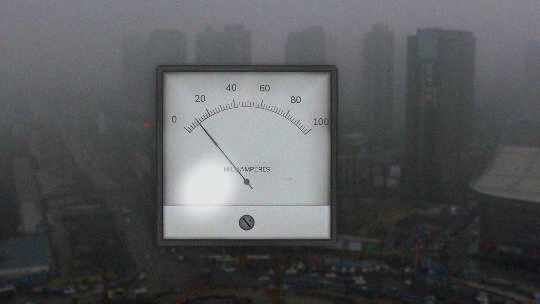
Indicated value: 10 mA
